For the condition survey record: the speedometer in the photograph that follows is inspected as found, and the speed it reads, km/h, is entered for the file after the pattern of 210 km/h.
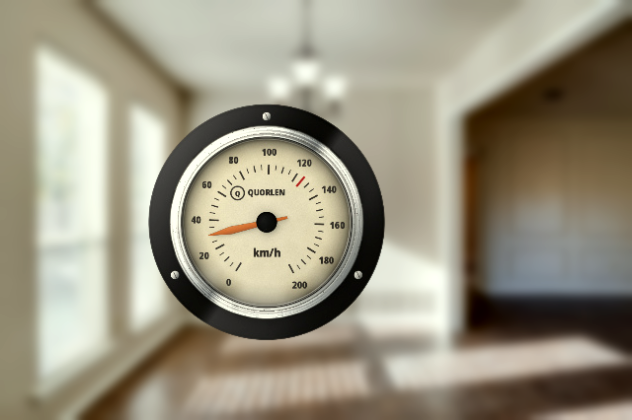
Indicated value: 30 km/h
